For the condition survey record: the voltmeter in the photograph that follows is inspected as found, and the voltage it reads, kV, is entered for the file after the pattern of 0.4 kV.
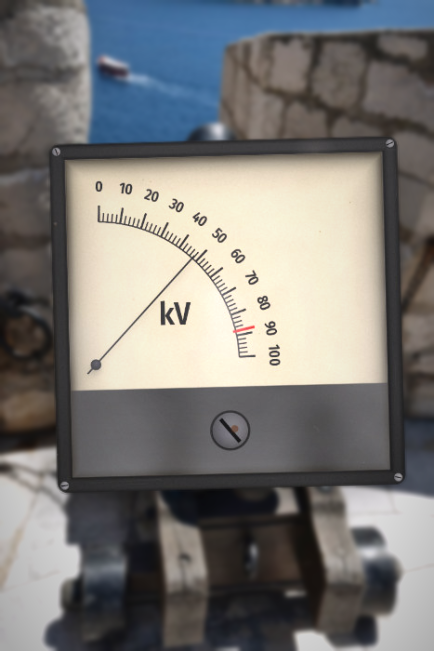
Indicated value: 48 kV
